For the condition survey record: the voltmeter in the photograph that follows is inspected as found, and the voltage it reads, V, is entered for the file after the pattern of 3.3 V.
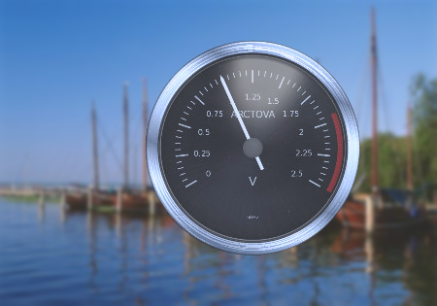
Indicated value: 1 V
